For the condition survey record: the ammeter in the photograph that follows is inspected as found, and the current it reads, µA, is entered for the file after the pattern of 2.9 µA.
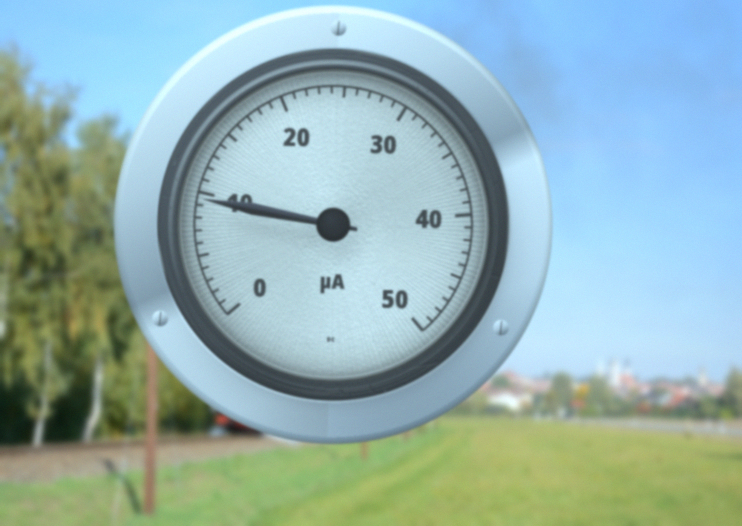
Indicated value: 9.5 µA
